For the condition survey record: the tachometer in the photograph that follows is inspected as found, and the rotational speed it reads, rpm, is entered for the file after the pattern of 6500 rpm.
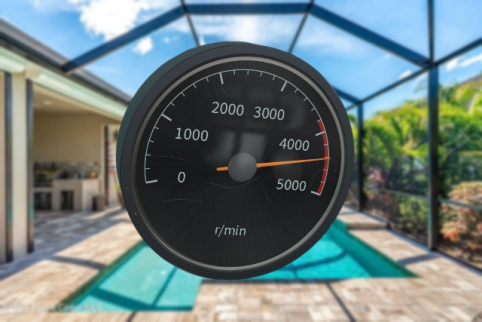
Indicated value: 4400 rpm
